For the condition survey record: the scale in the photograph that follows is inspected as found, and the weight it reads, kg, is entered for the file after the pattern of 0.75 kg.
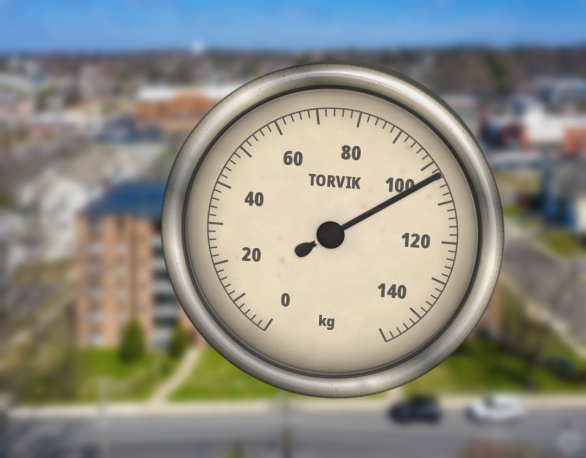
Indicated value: 103 kg
